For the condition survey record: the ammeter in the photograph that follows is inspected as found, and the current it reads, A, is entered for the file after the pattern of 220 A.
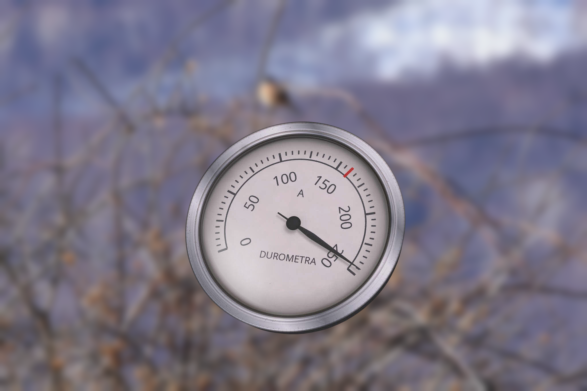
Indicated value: 245 A
